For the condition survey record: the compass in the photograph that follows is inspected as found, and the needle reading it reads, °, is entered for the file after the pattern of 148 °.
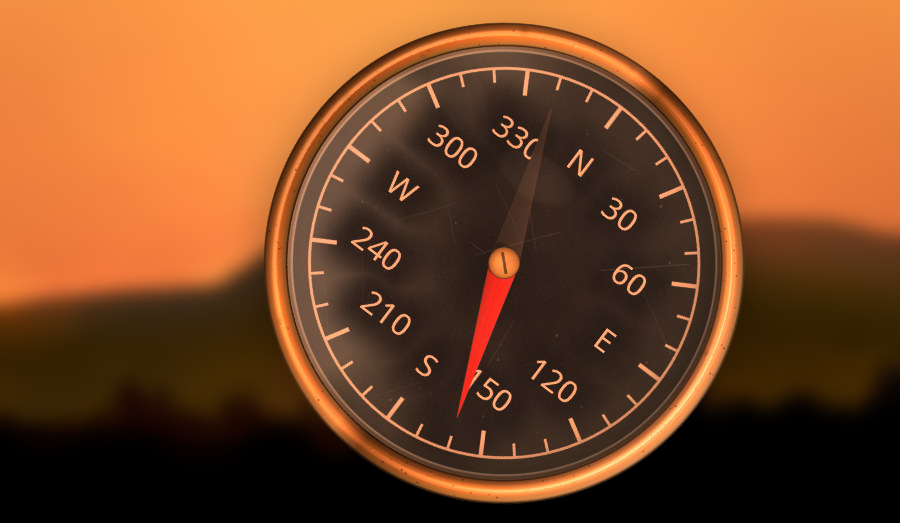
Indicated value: 160 °
